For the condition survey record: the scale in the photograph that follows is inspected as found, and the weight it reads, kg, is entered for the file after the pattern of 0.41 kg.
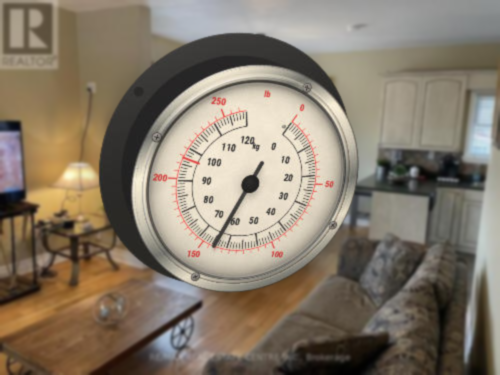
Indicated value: 65 kg
